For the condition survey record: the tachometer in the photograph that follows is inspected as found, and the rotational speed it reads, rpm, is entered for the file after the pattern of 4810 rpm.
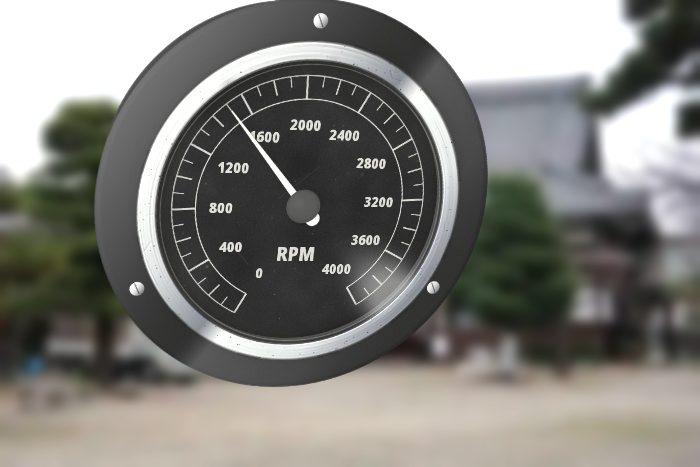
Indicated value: 1500 rpm
